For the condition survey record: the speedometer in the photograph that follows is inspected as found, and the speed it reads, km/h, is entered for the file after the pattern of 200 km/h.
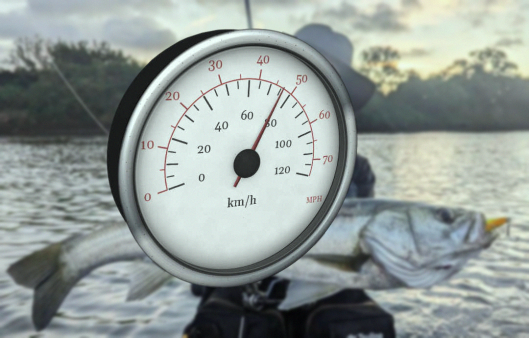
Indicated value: 75 km/h
